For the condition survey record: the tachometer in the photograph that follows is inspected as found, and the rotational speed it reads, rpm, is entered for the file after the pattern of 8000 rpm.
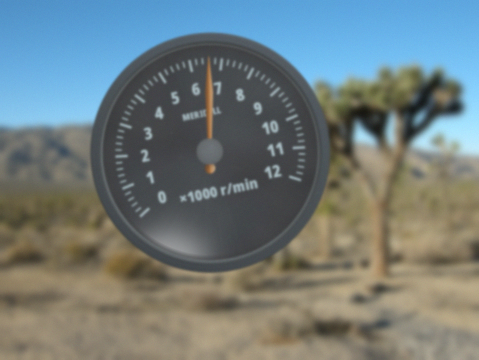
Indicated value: 6600 rpm
